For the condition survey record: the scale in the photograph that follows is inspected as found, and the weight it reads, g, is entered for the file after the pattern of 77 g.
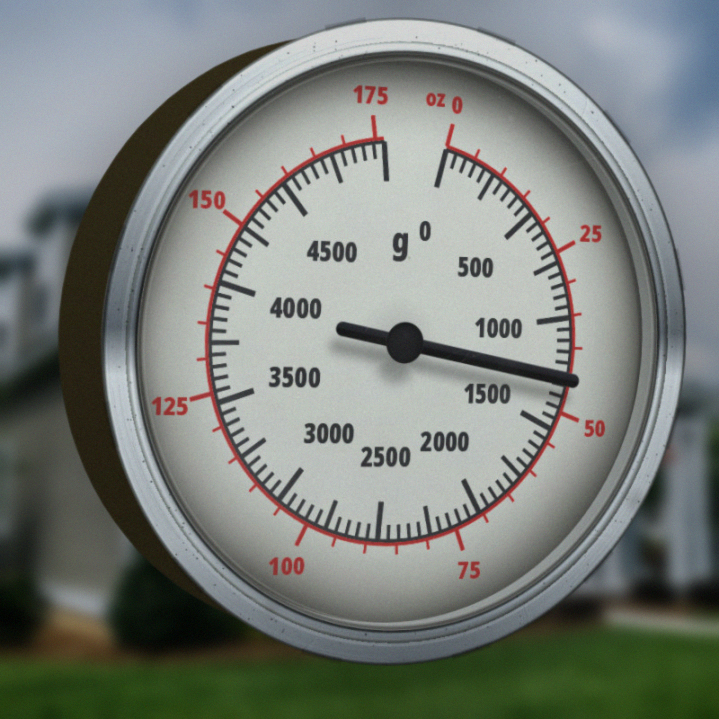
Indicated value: 1275 g
